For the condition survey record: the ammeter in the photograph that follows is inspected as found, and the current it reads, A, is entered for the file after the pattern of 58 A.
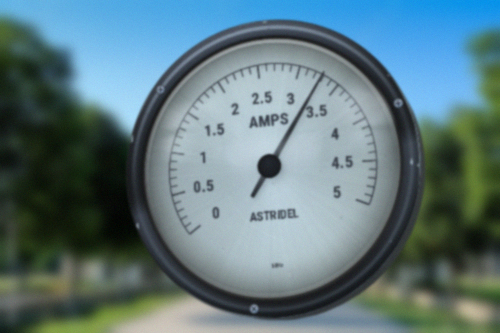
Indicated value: 3.3 A
